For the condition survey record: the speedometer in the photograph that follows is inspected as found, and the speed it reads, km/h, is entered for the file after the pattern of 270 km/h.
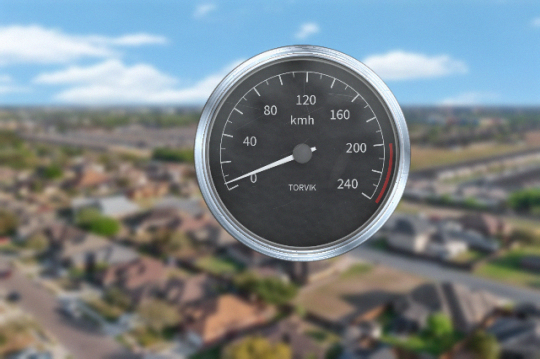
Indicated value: 5 km/h
